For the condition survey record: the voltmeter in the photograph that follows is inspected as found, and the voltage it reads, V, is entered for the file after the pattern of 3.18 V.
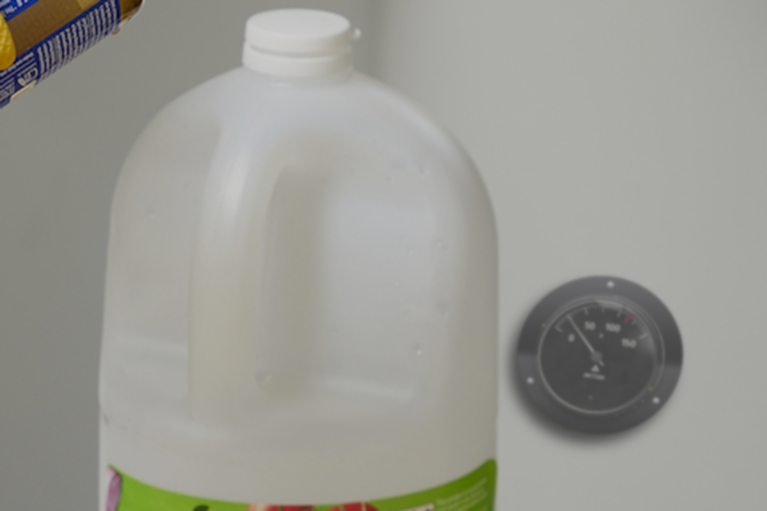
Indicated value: 25 V
